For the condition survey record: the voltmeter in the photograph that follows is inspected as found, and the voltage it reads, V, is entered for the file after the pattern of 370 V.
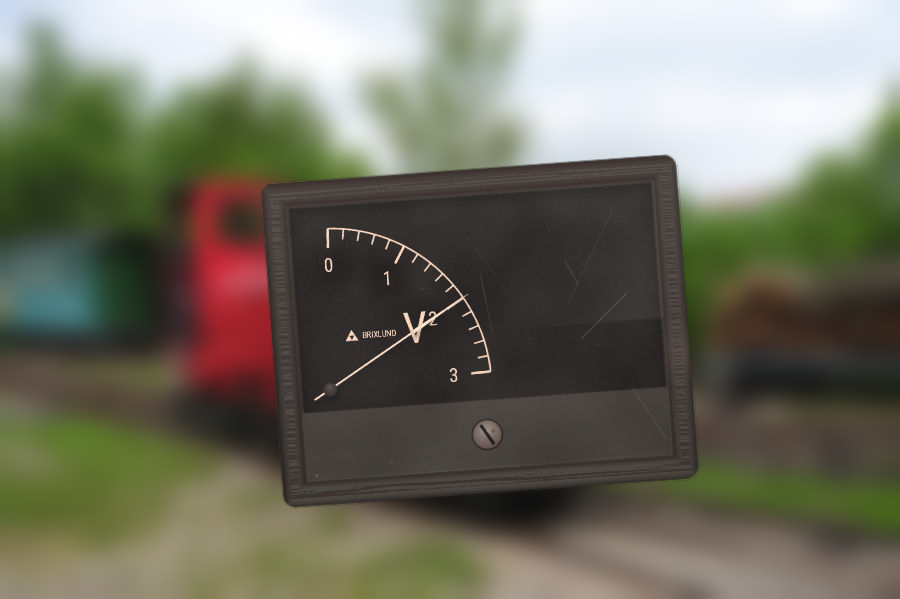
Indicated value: 2 V
